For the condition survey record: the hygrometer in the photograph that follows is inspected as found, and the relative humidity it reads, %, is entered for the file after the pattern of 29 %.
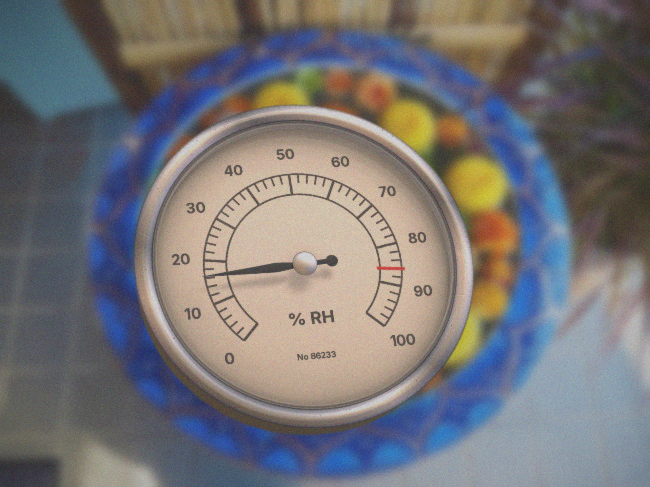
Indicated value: 16 %
